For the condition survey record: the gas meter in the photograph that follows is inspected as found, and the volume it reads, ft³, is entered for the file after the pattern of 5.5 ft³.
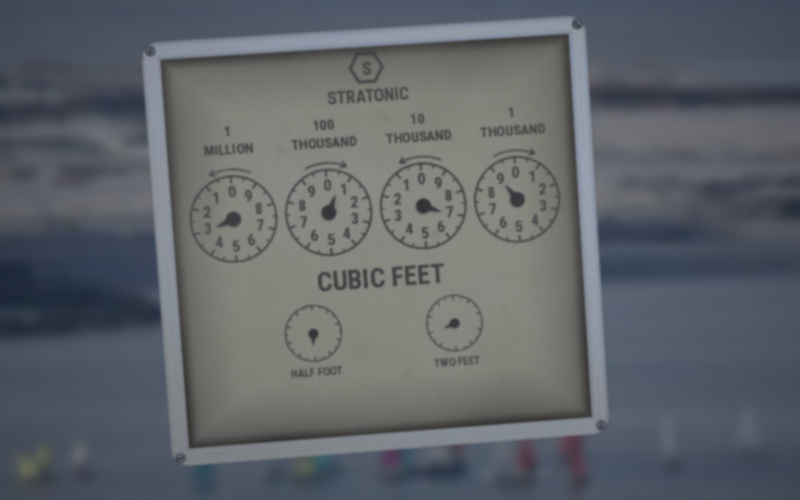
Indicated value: 306900 ft³
